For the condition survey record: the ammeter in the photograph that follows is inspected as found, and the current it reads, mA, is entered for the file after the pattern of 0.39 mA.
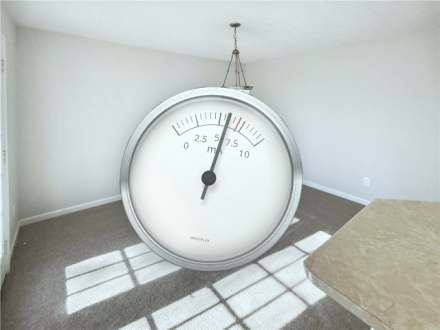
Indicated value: 6 mA
